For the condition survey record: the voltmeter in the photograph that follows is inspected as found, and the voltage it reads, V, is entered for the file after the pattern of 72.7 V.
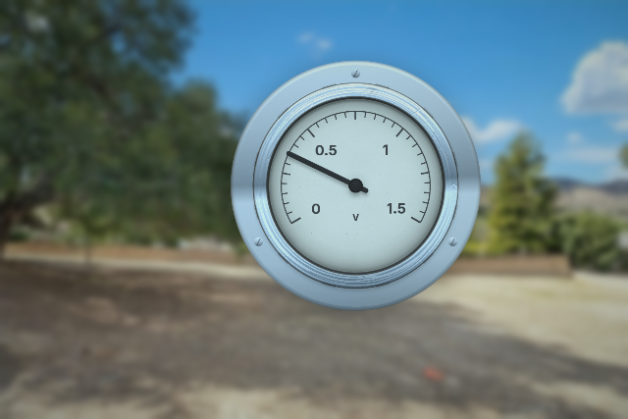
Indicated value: 0.35 V
